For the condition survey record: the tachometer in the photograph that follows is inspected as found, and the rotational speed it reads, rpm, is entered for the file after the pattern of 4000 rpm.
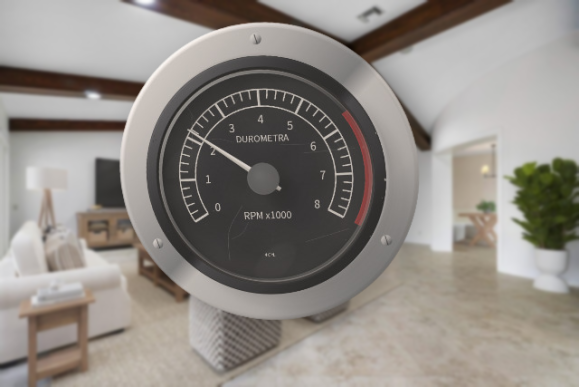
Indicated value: 2200 rpm
